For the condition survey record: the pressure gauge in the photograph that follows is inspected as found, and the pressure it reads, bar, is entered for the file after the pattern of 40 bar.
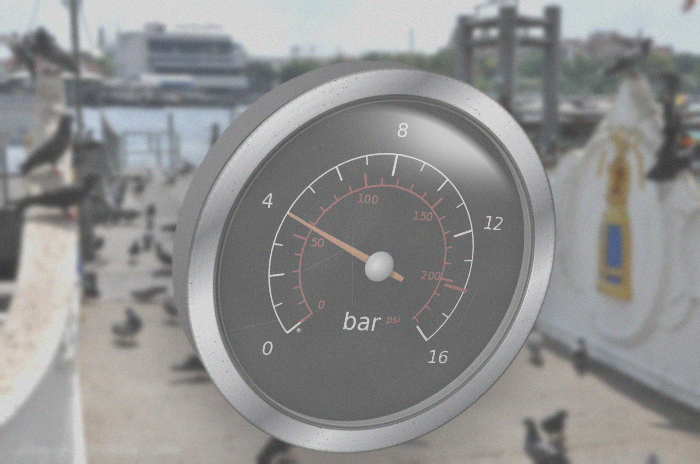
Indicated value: 4 bar
